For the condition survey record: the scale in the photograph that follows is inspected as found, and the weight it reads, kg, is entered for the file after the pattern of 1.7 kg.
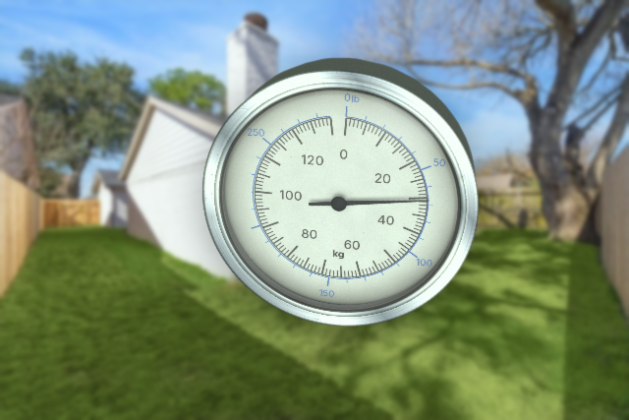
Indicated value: 30 kg
